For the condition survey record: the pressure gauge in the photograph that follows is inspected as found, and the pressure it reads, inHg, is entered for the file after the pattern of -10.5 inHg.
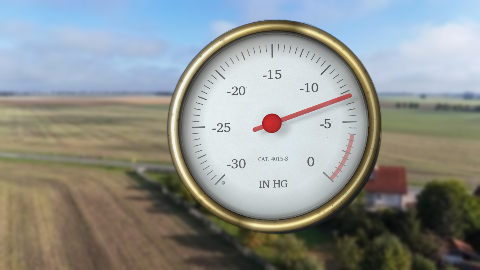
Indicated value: -7 inHg
